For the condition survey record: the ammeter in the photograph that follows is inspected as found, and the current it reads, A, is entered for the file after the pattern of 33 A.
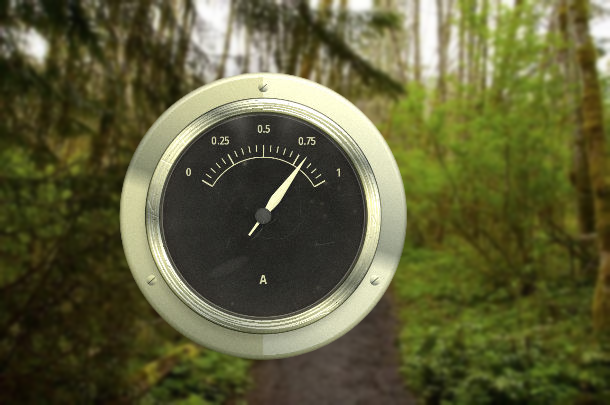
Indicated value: 0.8 A
